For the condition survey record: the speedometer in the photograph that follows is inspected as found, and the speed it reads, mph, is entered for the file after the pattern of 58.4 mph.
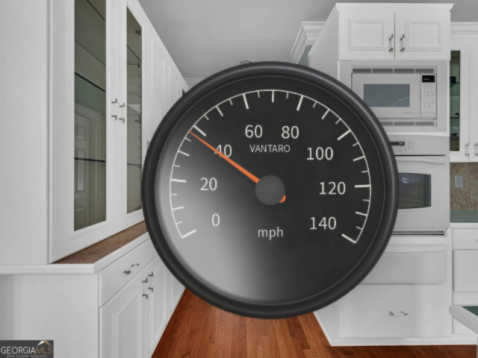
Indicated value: 37.5 mph
